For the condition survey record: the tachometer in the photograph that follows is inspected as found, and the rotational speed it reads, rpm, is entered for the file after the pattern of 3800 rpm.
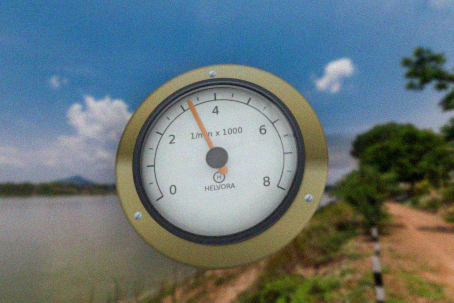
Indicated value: 3250 rpm
